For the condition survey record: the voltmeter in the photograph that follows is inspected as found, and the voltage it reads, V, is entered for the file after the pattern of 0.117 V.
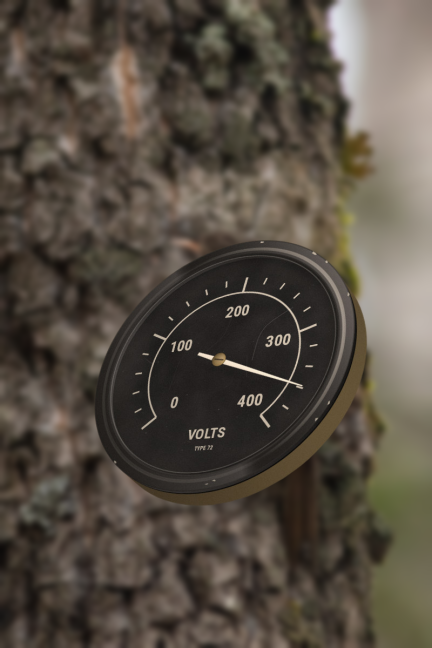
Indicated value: 360 V
